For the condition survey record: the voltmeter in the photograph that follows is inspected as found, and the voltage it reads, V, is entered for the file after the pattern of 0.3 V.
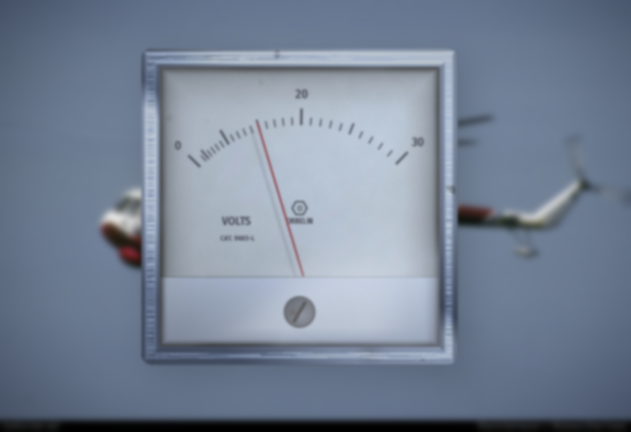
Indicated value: 15 V
